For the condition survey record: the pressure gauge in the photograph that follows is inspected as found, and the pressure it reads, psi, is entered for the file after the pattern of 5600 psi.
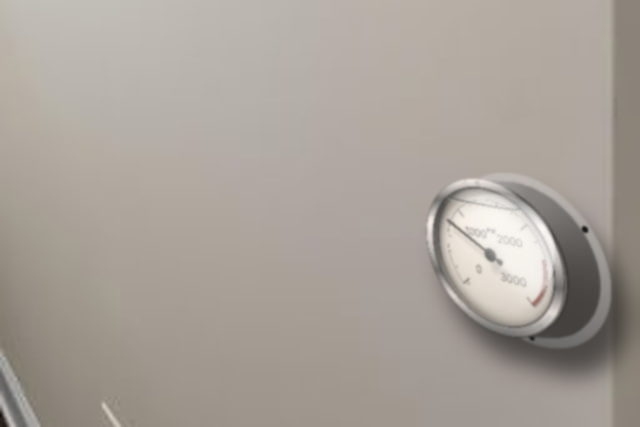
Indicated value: 800 psi
